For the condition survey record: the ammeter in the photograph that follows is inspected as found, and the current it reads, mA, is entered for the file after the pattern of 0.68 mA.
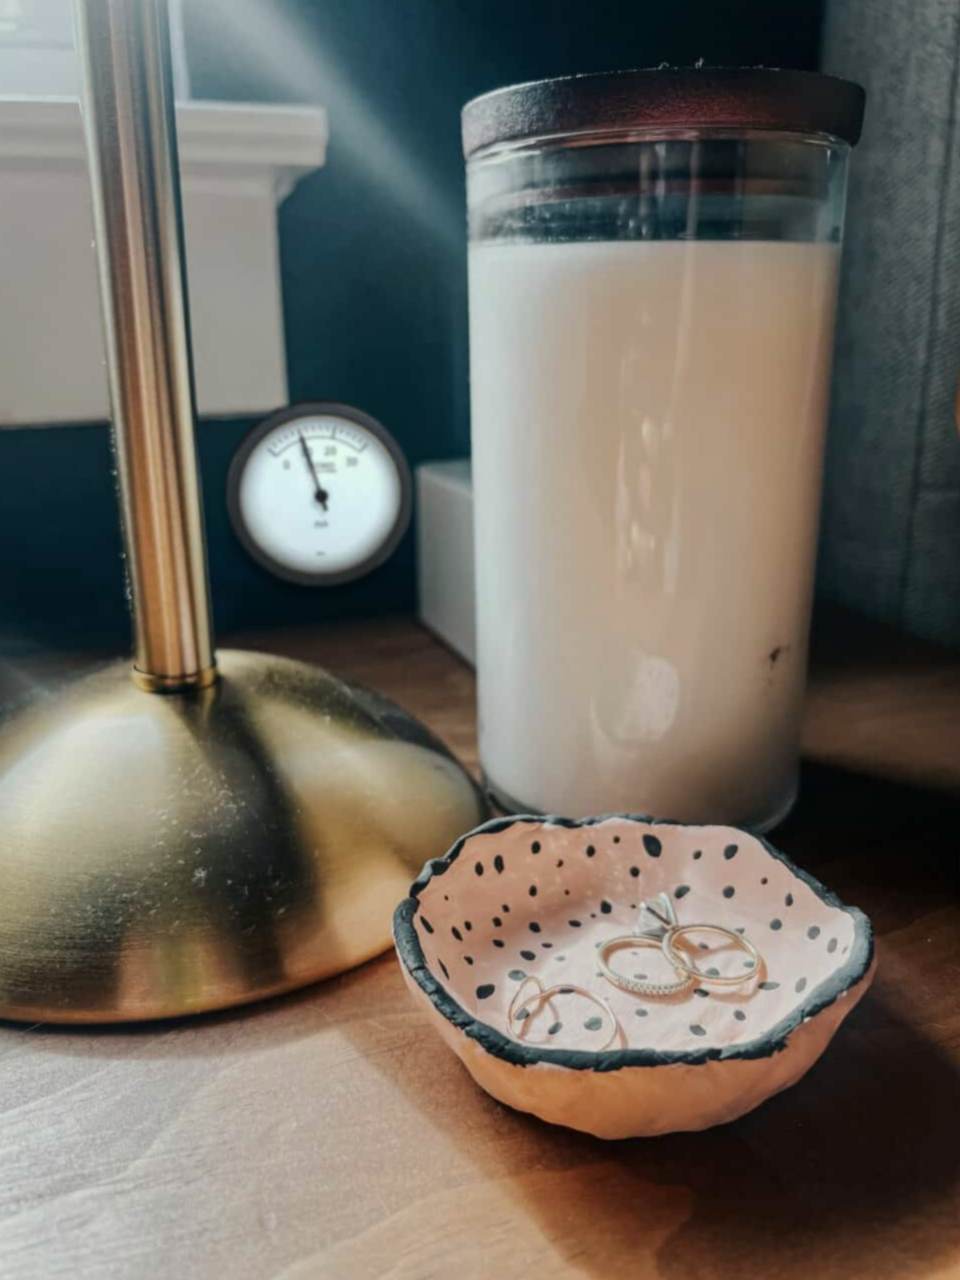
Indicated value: 10 mA
